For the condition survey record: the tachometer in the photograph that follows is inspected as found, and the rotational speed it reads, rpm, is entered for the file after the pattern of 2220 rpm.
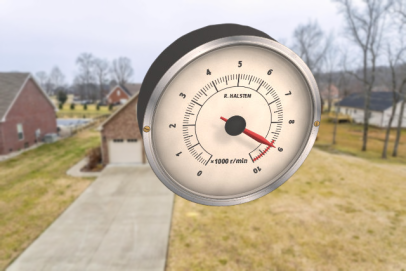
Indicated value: 9000 rpm
